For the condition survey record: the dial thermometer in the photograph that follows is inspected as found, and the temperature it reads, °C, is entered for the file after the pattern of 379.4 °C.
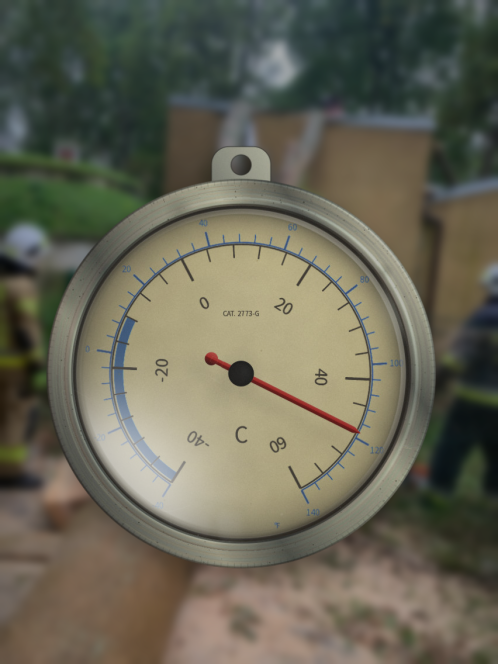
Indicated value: 48 °C
